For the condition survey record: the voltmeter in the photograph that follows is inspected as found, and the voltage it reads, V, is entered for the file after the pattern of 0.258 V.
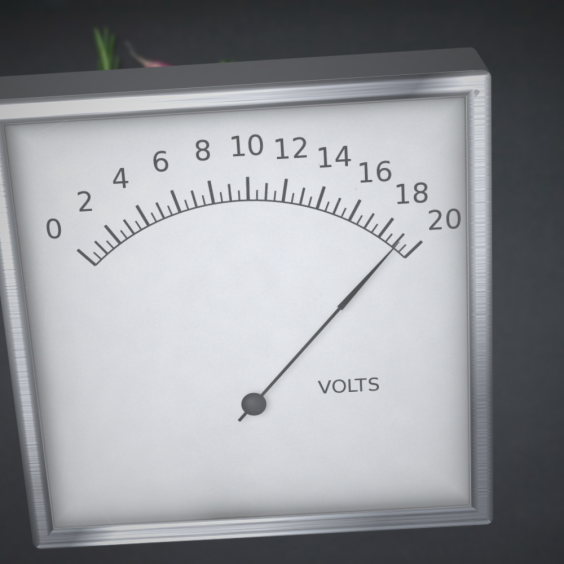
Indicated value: 19 V
